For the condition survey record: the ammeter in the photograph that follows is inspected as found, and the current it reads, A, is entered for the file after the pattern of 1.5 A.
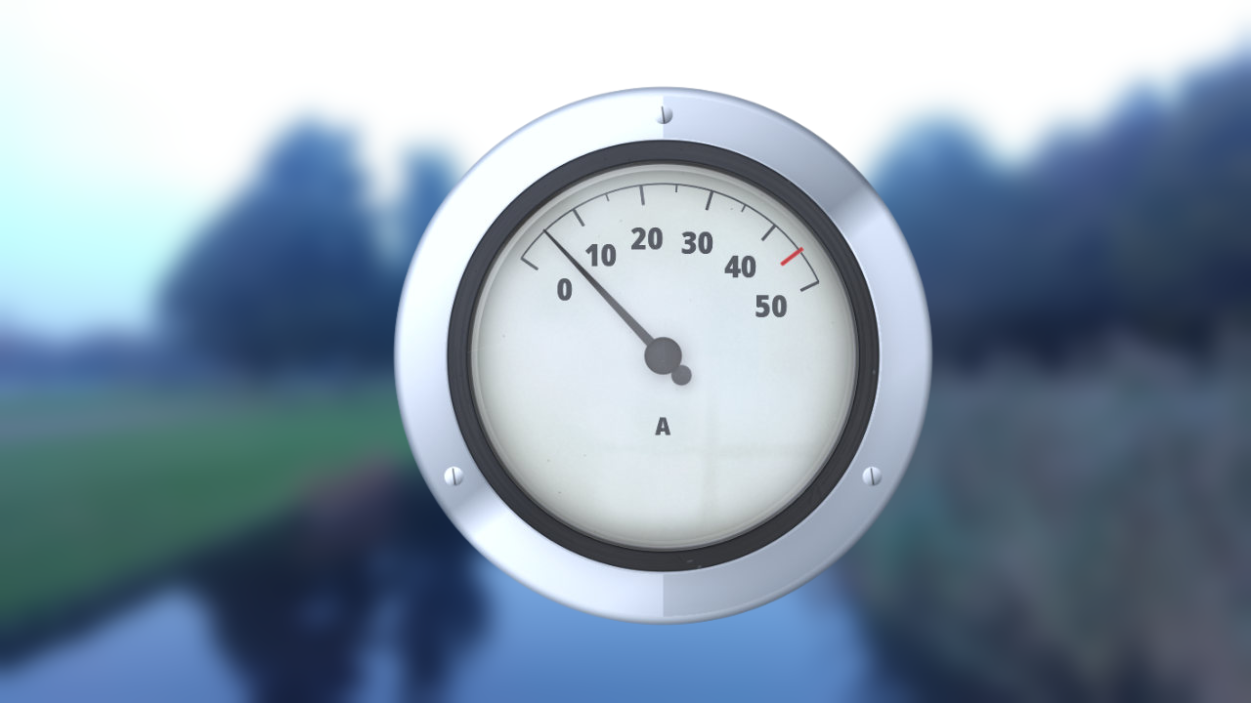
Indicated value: 5 A
